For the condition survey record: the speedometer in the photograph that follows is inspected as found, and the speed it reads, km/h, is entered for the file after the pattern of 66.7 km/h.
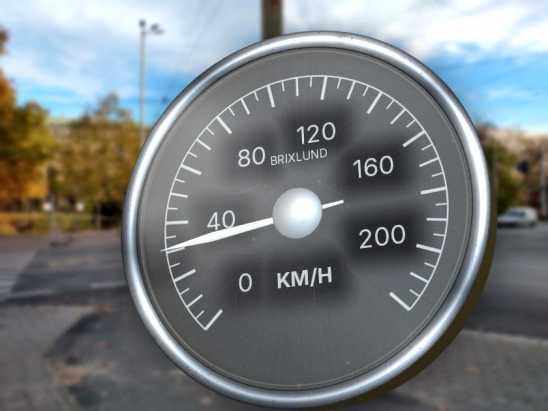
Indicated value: 30 km/h
